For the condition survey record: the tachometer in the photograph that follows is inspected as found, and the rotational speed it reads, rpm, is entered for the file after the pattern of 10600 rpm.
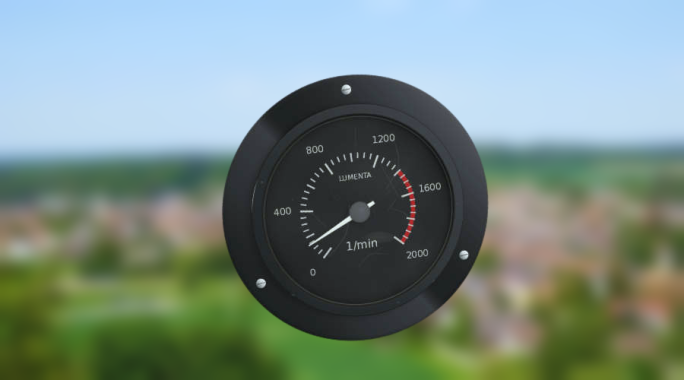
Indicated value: 150 rpm
